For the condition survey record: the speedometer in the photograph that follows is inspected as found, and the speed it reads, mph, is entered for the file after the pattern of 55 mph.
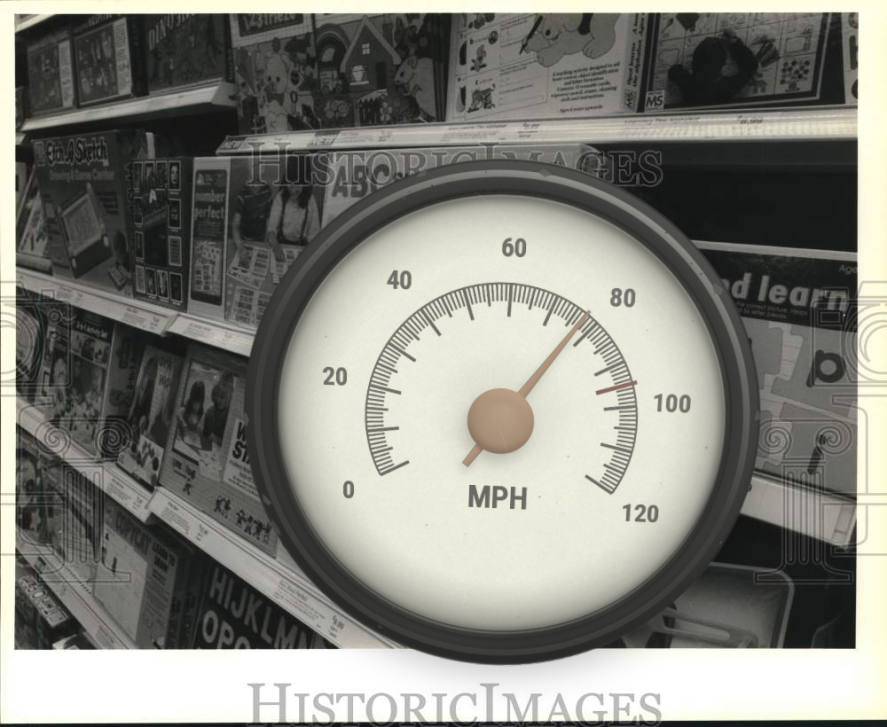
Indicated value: 77 mph
